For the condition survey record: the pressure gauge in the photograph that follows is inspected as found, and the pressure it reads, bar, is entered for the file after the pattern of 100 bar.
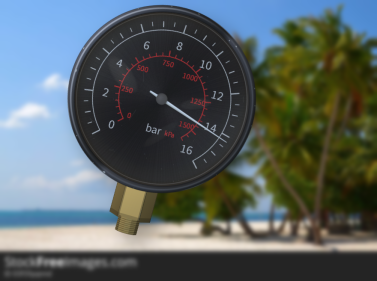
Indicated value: 14.25 bar
